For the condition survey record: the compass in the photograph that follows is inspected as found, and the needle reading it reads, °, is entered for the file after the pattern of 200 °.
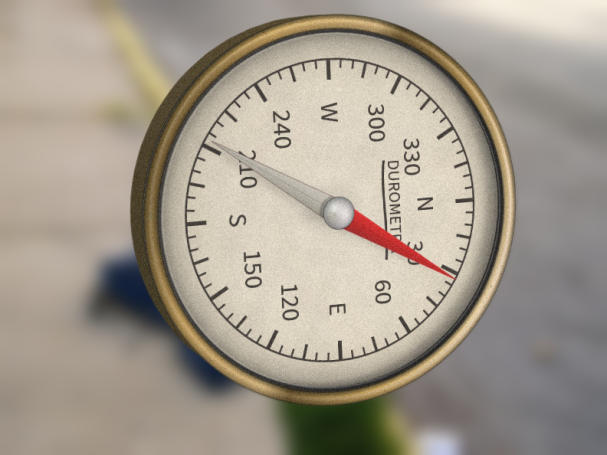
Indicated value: 32.5 °
